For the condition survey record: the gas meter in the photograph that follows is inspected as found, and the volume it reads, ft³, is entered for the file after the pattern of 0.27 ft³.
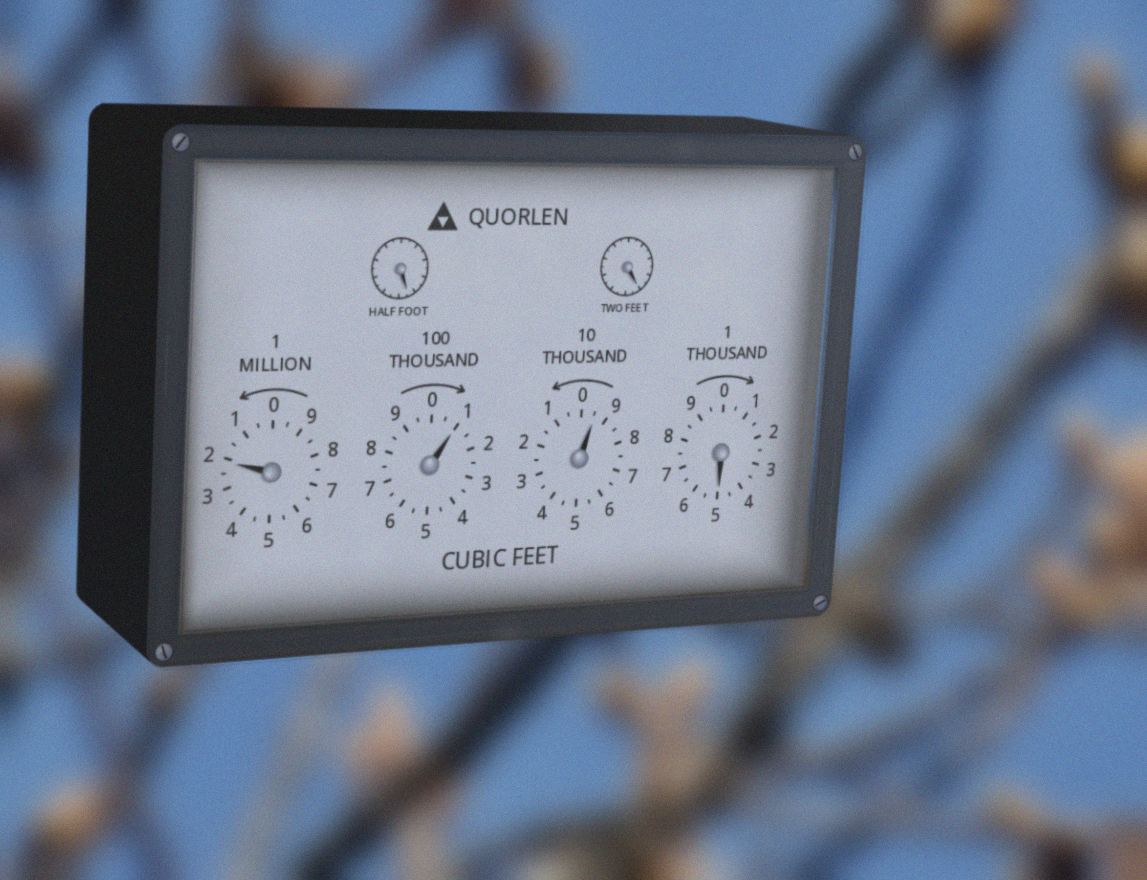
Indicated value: 209500 ft³
